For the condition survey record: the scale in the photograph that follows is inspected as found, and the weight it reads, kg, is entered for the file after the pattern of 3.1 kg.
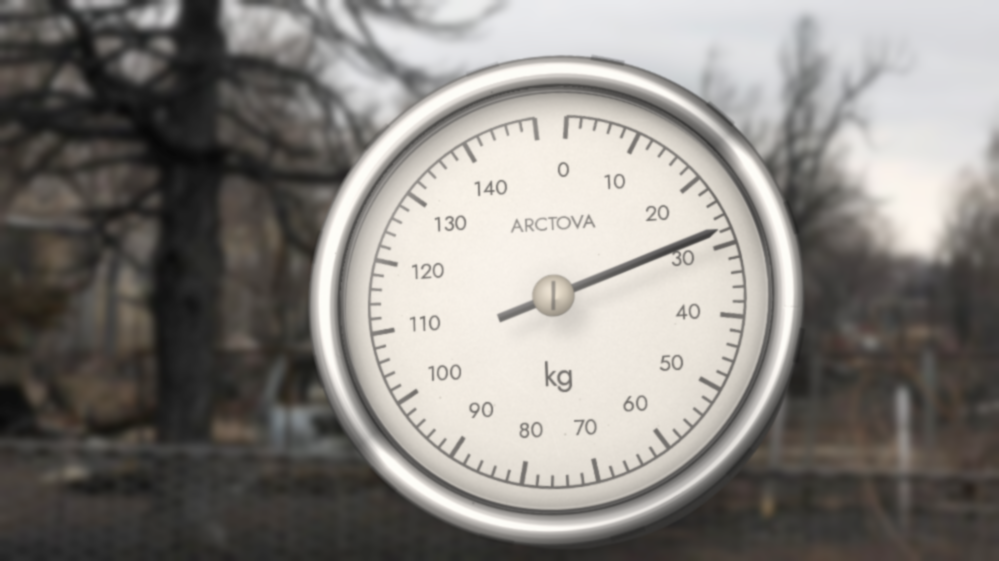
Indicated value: 28 kg
